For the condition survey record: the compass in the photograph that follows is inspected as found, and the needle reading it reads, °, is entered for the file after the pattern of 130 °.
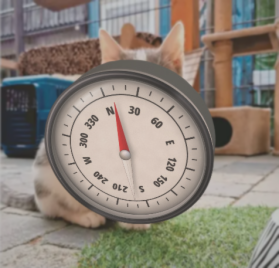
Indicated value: 10 °
